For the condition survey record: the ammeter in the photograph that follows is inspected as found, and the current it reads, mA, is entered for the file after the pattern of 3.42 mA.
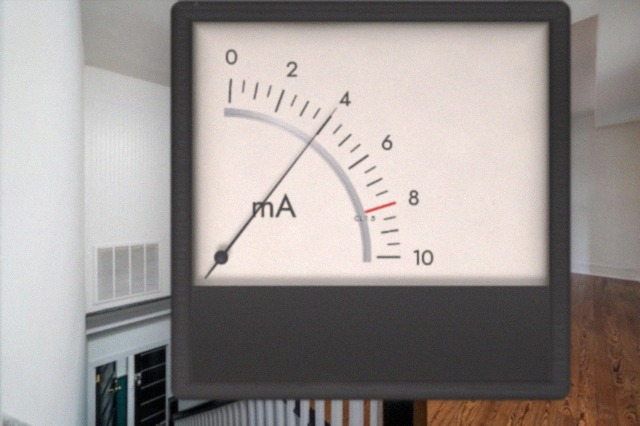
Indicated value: 4 mA
